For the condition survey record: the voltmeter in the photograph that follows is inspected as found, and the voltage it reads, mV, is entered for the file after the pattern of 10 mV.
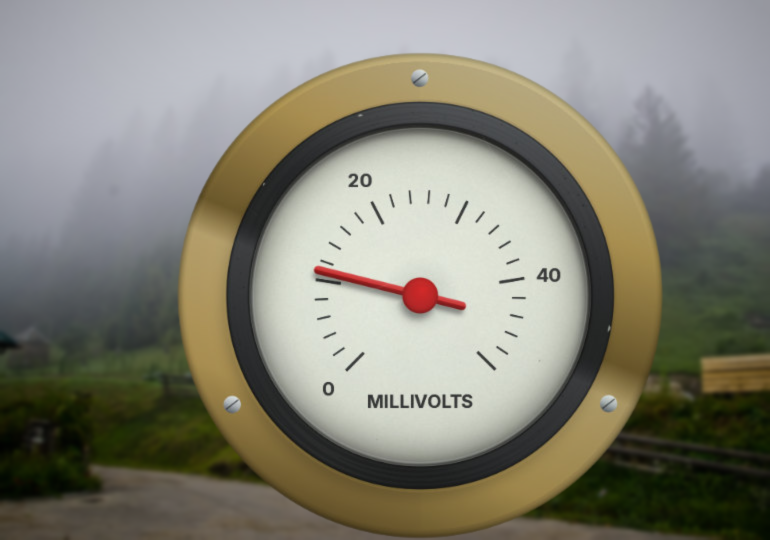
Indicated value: 11 mV
